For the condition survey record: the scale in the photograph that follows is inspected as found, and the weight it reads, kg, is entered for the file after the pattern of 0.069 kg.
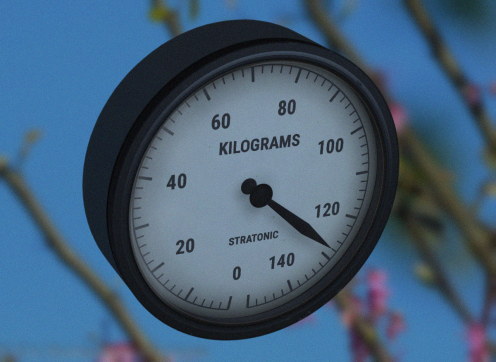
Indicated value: 128 kg
